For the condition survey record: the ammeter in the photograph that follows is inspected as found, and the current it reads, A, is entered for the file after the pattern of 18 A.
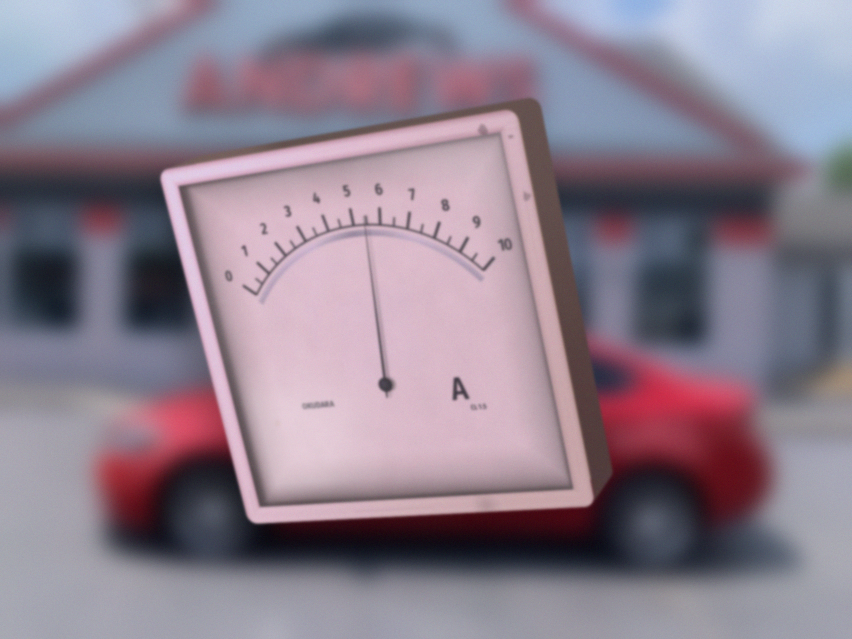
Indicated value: 5.5 A
